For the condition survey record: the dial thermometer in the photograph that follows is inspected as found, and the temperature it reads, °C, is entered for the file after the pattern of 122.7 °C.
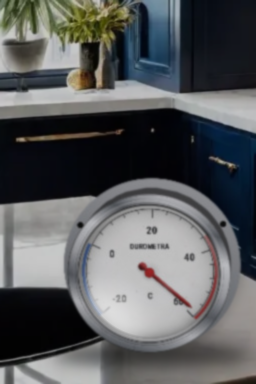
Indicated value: 58 °C
